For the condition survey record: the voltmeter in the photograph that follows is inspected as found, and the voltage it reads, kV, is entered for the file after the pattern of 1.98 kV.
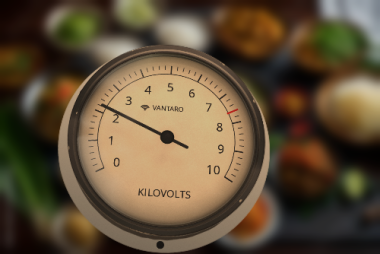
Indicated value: 2.2 kV
